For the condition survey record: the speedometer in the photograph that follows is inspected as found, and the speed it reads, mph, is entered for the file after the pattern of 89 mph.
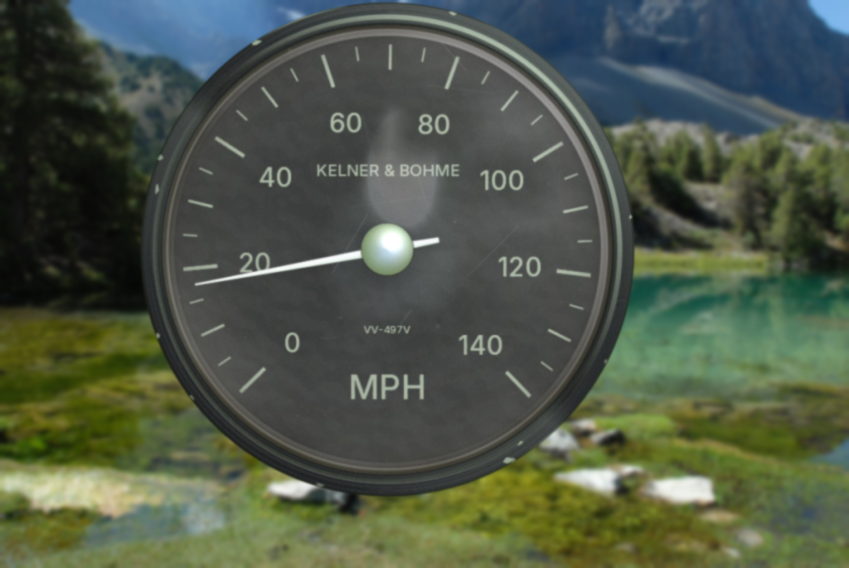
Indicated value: 17.5 mph
